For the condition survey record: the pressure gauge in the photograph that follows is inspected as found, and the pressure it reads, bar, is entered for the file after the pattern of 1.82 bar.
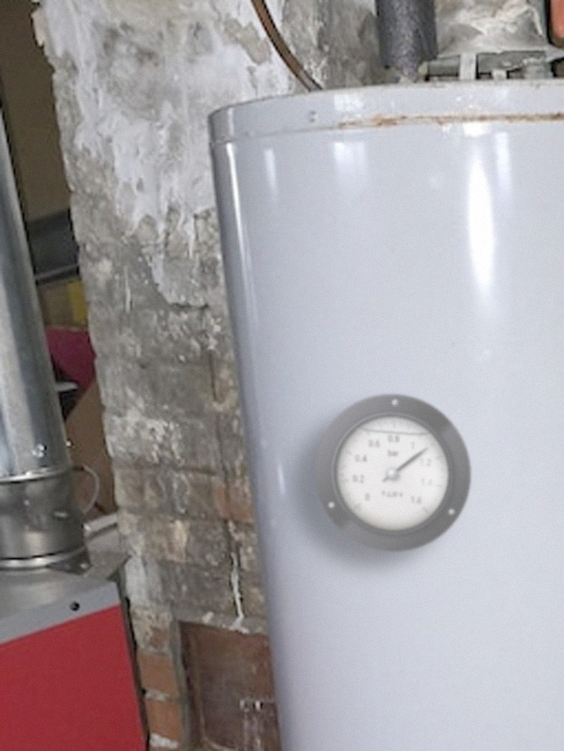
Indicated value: 1.1 bar
